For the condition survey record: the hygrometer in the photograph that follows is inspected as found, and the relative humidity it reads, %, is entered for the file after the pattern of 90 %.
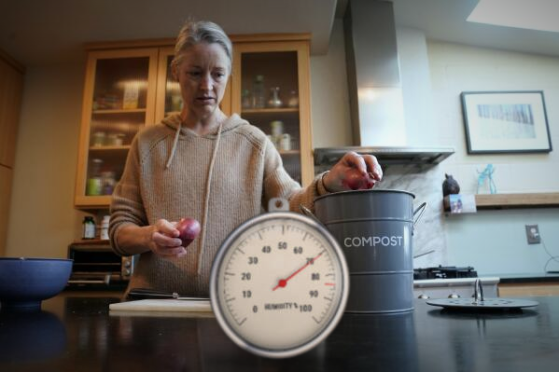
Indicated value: 70 %
